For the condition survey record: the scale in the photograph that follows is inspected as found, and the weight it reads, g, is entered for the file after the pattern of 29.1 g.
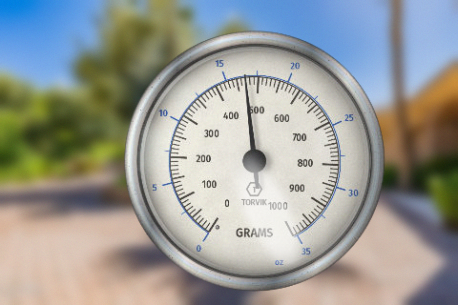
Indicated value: 470 g
